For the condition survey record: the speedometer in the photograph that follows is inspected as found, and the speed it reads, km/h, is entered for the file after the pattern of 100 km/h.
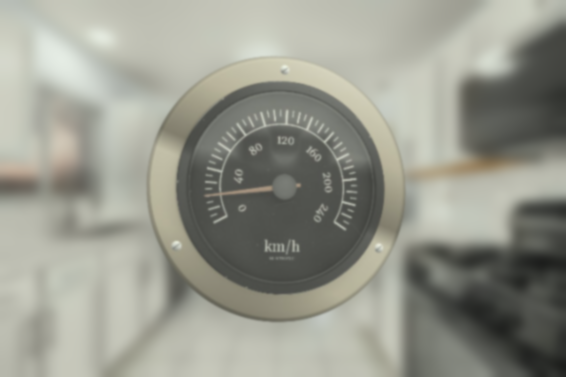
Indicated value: 20 km/h
